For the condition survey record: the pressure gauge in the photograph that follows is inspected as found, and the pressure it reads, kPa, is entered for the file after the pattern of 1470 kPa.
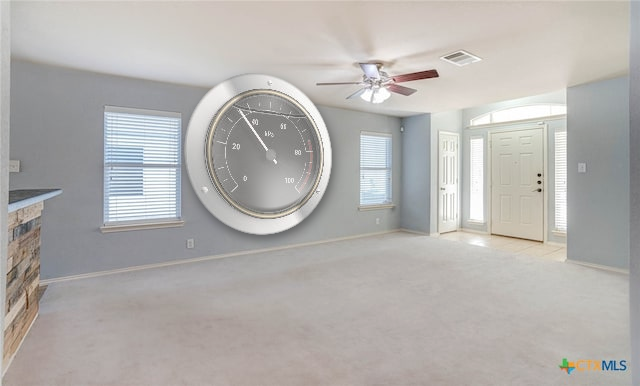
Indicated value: 35 kPa
